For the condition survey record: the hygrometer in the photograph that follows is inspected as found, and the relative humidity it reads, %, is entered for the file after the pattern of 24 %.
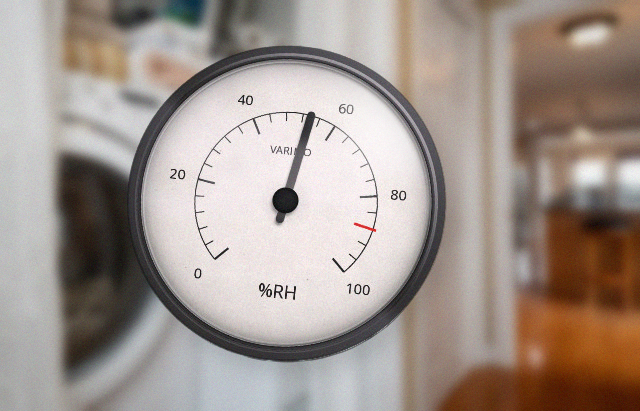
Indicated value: 54 %
